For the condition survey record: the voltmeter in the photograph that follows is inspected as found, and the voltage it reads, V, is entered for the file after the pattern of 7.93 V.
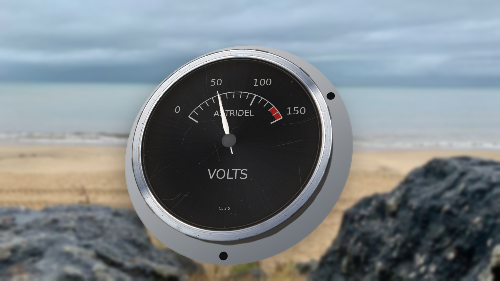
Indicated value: 50 V
